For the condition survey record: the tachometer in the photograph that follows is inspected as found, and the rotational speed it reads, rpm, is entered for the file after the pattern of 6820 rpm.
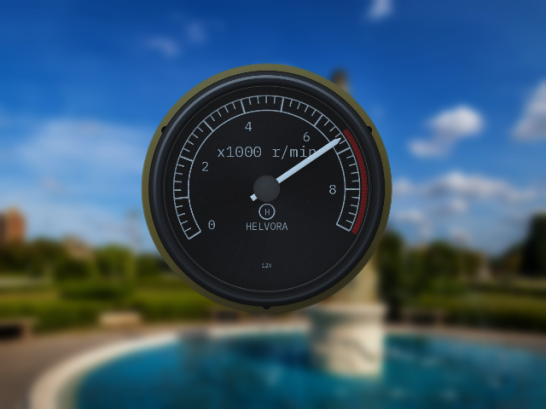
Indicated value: 6700 rpm
